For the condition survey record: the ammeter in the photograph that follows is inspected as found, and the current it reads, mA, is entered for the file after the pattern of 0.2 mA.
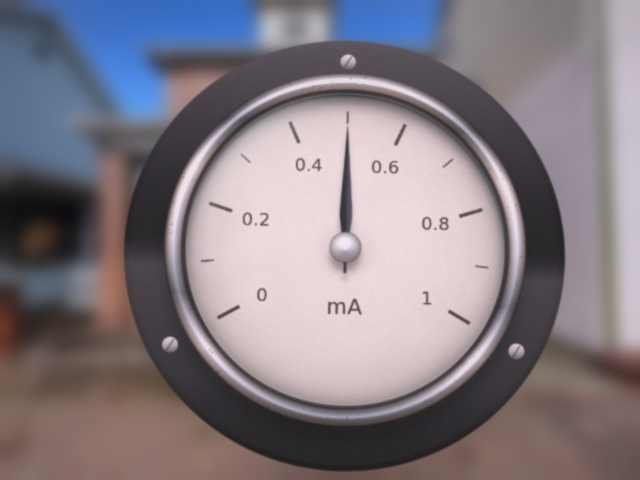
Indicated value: 0.5 mA
